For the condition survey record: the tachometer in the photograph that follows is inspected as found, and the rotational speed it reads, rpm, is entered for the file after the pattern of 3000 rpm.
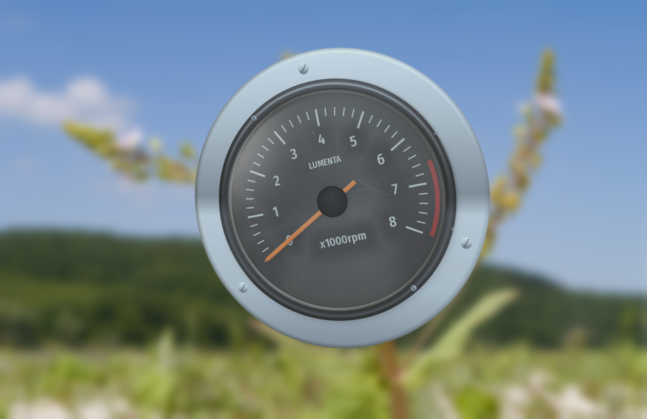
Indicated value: 0 rpm
